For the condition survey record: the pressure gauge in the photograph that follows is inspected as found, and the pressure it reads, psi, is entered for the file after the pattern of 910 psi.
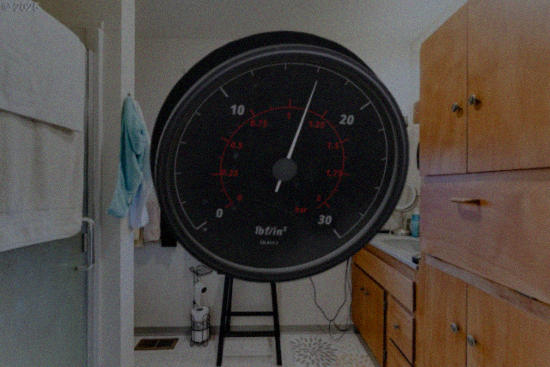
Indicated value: 16 psi
